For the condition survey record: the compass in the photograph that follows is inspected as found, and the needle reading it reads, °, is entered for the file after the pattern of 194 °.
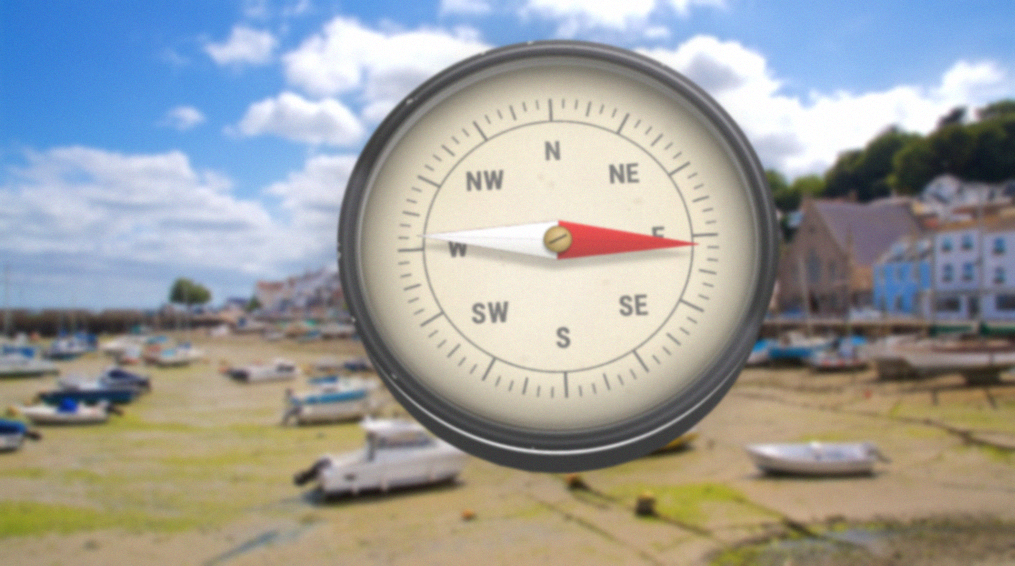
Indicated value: 95 °
